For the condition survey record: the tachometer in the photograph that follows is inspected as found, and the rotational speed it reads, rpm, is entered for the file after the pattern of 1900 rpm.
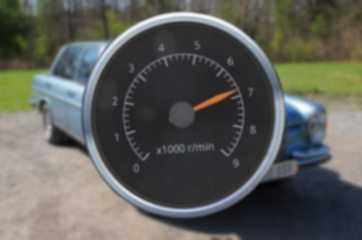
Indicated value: 6800 rpm
